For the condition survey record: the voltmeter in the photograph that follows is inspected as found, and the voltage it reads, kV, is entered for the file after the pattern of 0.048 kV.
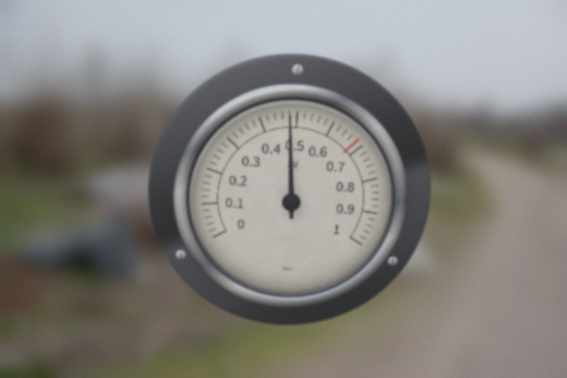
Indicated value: 0.48 kV
